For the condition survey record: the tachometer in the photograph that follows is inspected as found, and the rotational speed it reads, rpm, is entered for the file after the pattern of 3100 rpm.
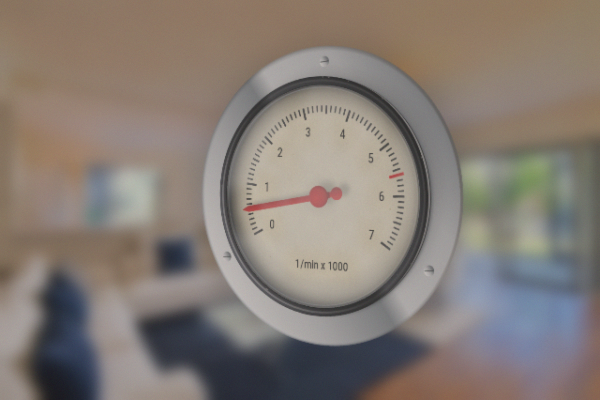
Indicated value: 500 rpm
